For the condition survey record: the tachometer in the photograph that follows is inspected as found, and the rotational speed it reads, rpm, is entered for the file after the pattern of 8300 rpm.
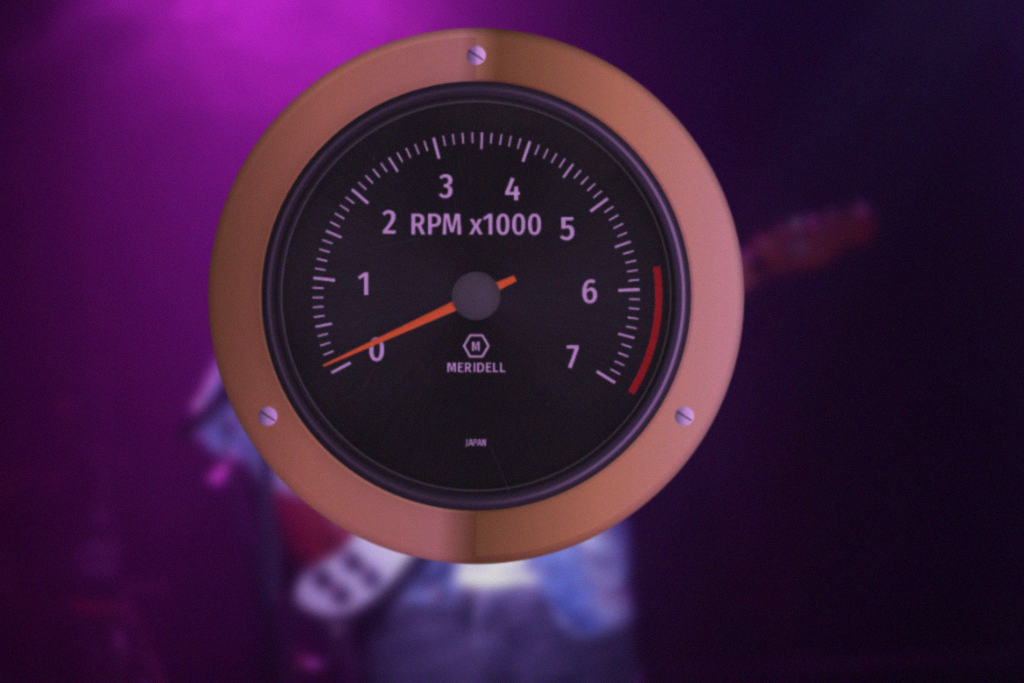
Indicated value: 100 rpm
